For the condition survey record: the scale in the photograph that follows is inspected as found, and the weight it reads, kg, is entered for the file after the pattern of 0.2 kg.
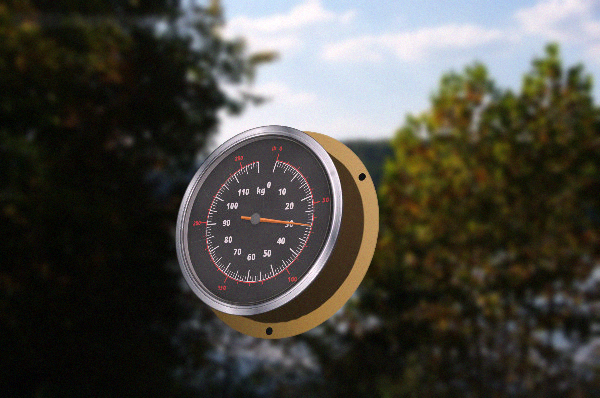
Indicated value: 30 kg
